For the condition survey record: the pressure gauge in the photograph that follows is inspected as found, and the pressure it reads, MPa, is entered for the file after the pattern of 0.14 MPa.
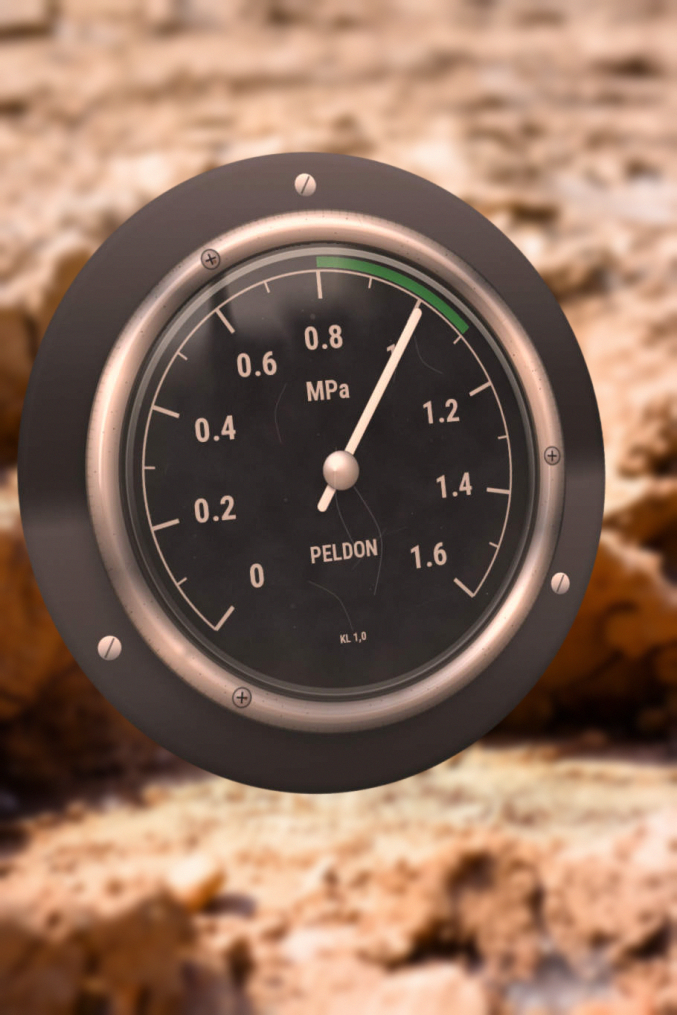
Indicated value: 1 MPa
